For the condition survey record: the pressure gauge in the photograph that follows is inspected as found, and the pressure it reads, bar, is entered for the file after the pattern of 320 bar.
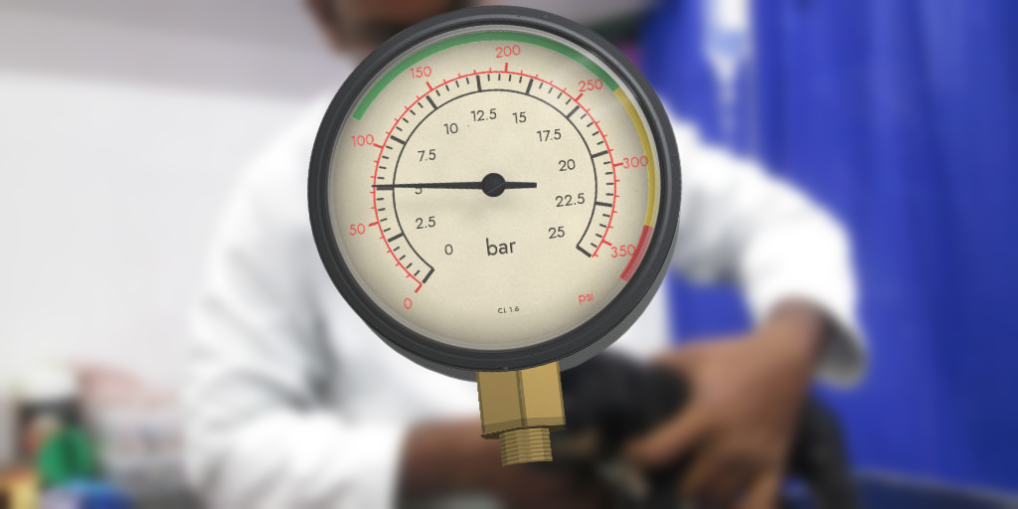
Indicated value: 5 bar
